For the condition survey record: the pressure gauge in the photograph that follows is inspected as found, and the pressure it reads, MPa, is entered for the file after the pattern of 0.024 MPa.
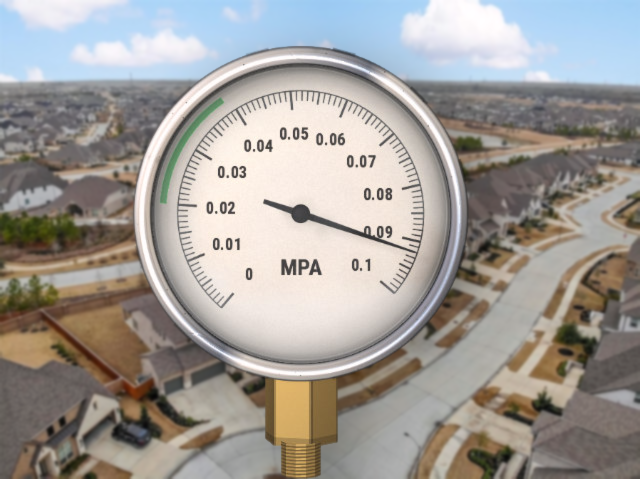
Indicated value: 0.092 MPa
